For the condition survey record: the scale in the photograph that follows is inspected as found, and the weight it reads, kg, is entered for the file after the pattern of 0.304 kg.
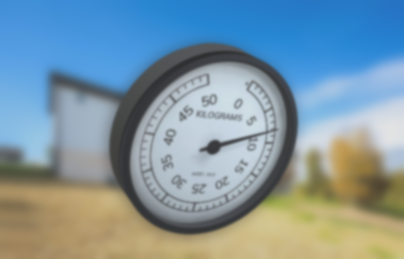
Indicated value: 8 kg
